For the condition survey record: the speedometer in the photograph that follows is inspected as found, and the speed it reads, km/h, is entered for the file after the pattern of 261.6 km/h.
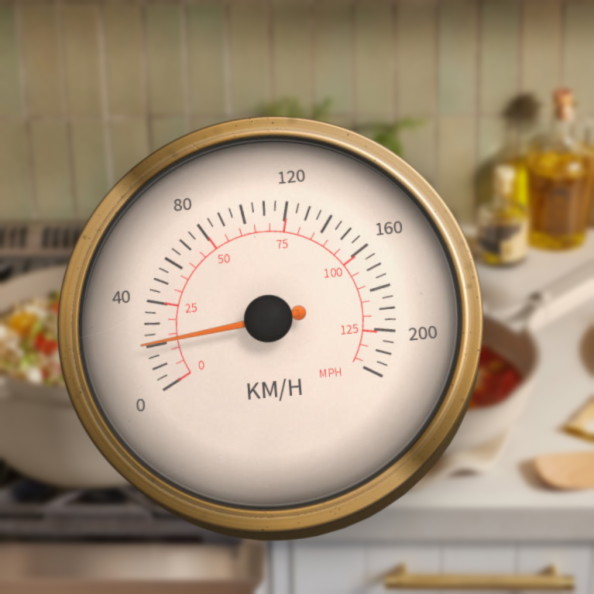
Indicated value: 20 km/h
